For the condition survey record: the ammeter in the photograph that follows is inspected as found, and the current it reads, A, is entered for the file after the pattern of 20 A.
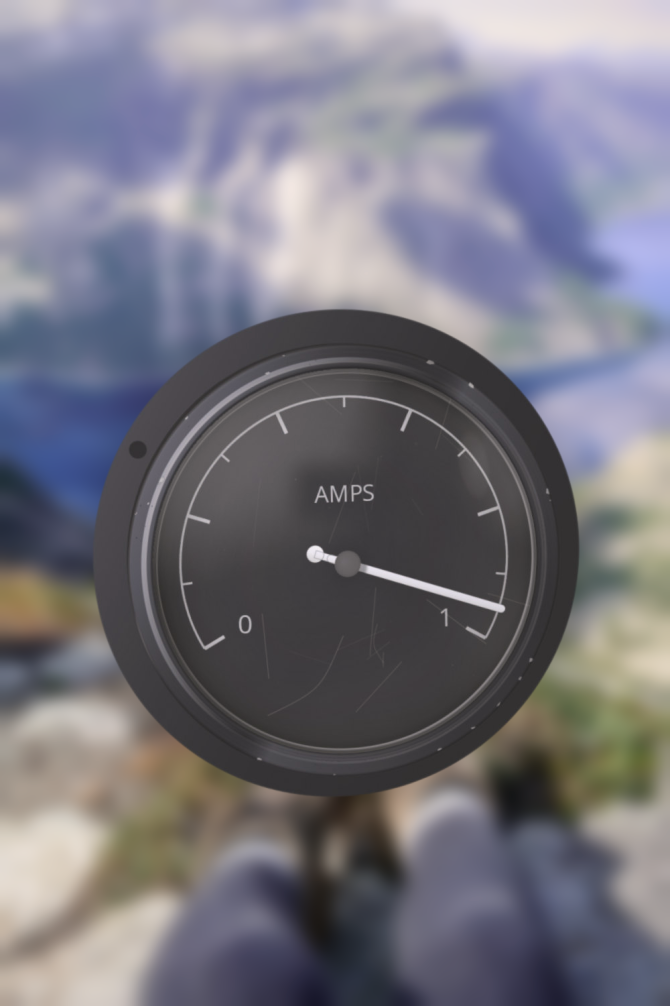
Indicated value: 0.95 A
